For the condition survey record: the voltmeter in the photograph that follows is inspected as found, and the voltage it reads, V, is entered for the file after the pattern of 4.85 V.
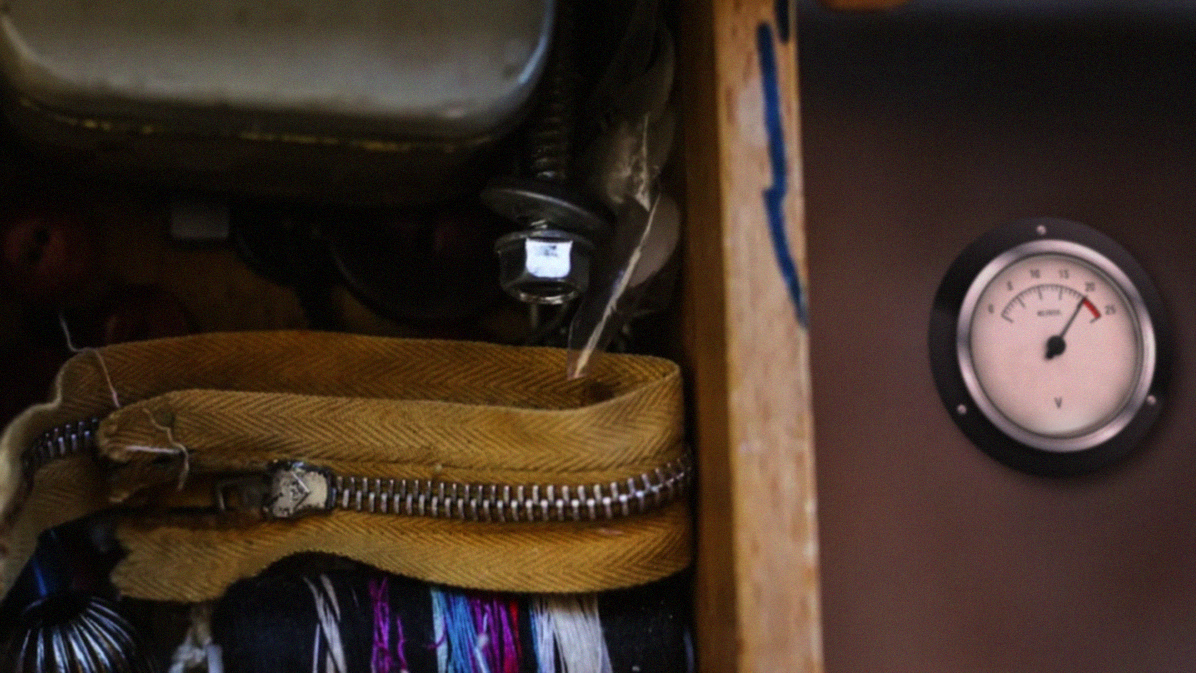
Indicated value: 20 V
